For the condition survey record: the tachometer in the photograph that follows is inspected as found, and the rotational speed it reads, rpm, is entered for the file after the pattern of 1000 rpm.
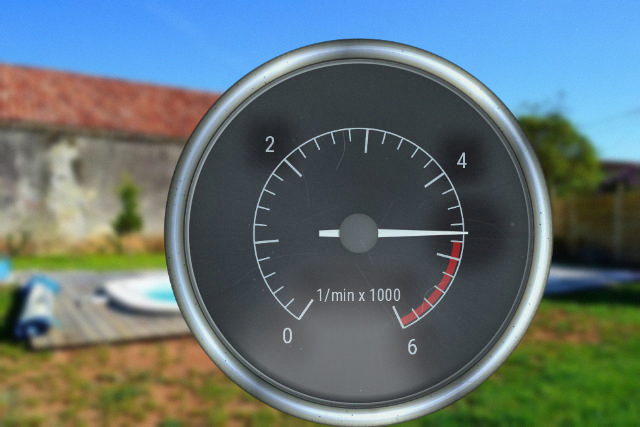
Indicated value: 4700 rpm
